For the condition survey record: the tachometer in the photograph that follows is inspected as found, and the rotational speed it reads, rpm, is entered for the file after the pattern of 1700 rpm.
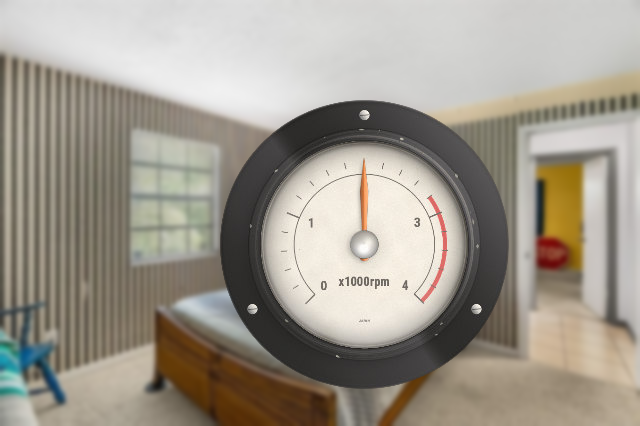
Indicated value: 2000 rpm
